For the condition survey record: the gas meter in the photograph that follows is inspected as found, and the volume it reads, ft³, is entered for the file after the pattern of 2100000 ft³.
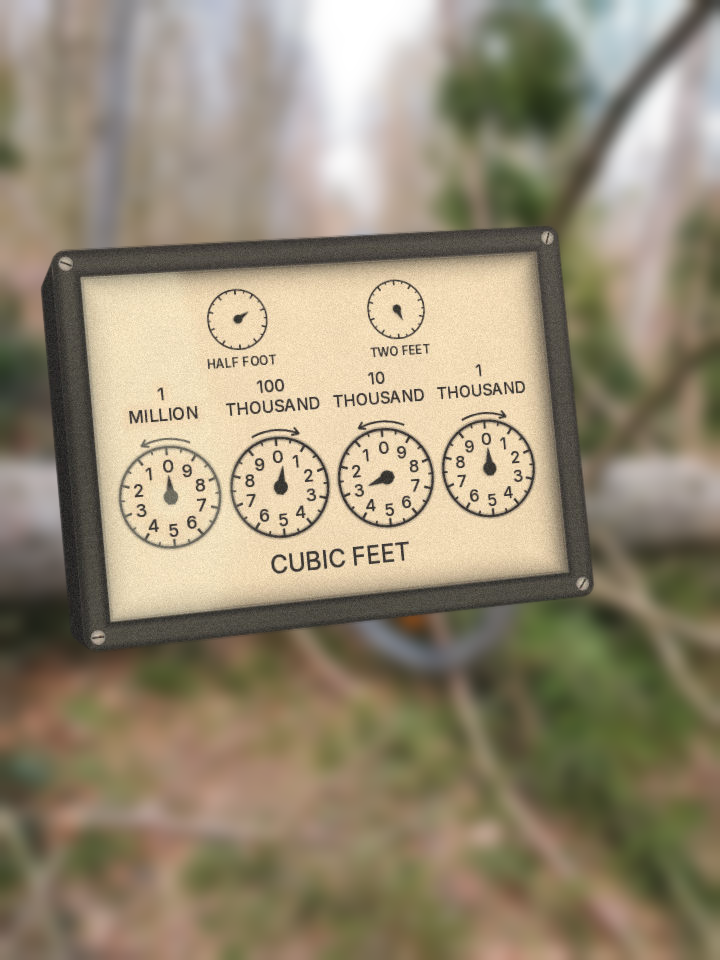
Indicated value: 3000 ft³
